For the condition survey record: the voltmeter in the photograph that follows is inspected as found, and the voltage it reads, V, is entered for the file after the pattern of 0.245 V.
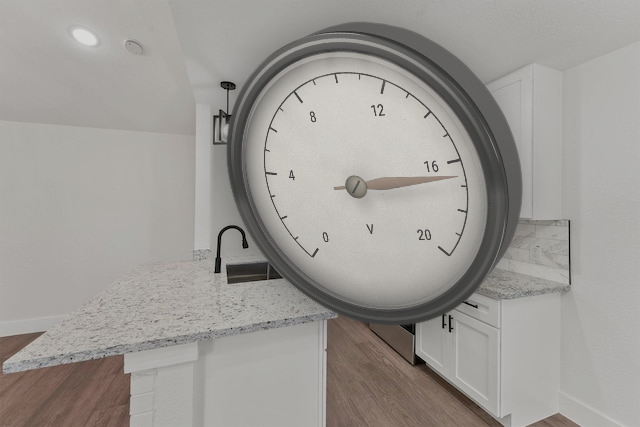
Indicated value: 16.5 V
